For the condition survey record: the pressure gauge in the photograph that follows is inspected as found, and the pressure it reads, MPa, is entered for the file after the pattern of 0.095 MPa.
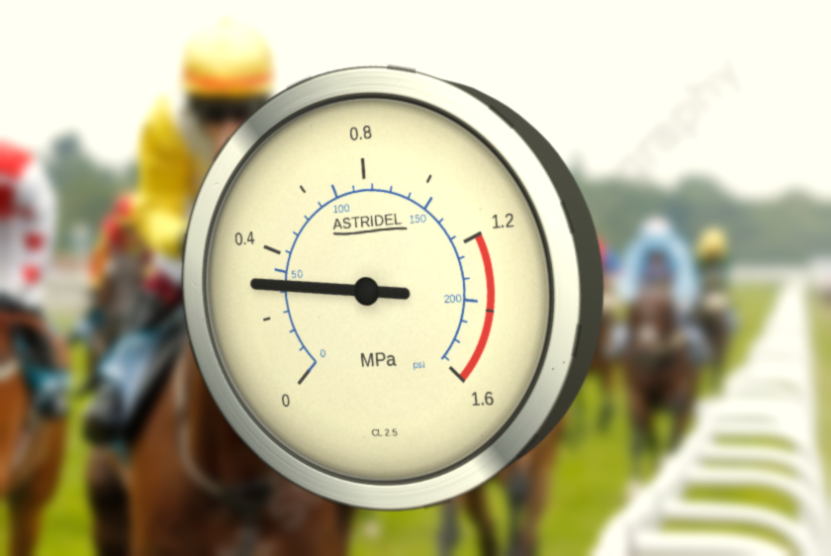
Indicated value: 0.3 MPa
